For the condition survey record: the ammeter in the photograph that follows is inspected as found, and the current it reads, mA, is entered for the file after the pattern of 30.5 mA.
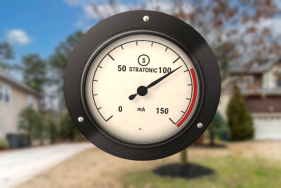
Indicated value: 105 mA
